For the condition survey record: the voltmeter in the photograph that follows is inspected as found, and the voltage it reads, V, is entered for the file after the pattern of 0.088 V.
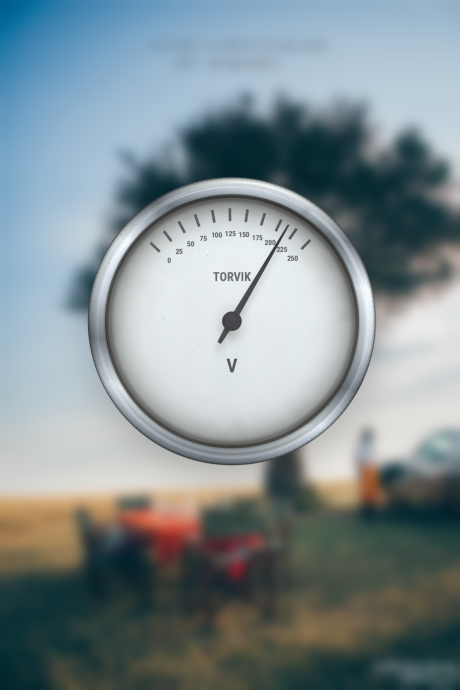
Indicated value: 212.5 V
